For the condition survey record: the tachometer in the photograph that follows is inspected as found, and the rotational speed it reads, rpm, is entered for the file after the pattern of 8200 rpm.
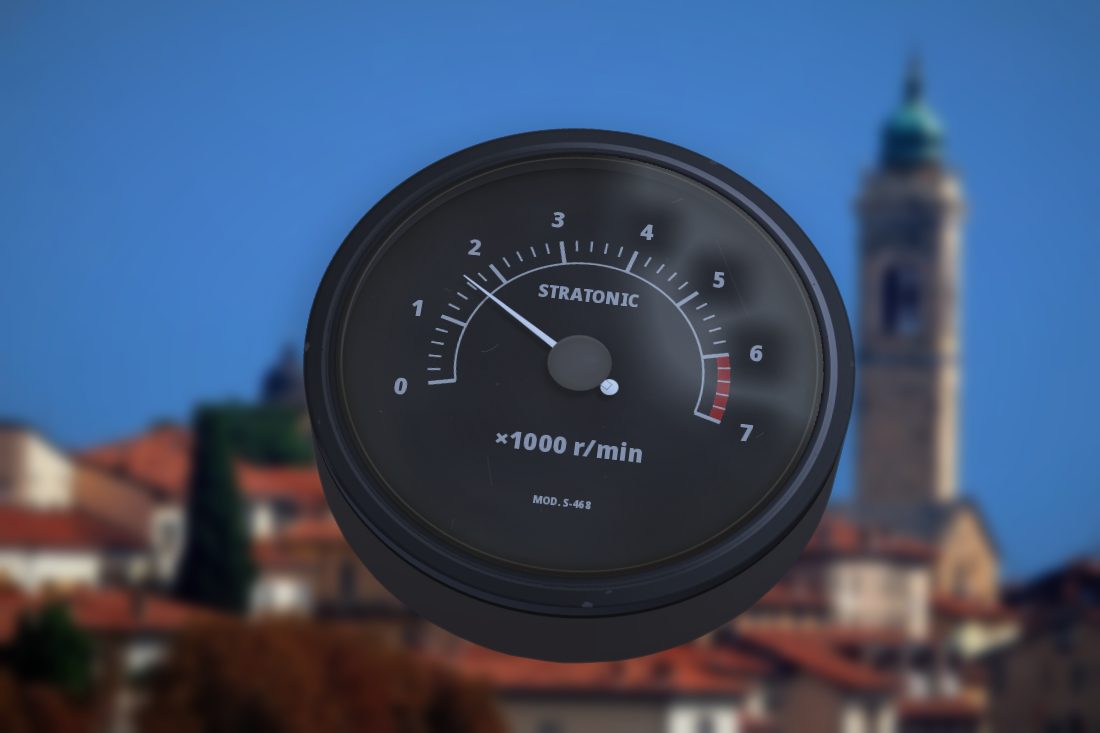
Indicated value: 1600 rpm
